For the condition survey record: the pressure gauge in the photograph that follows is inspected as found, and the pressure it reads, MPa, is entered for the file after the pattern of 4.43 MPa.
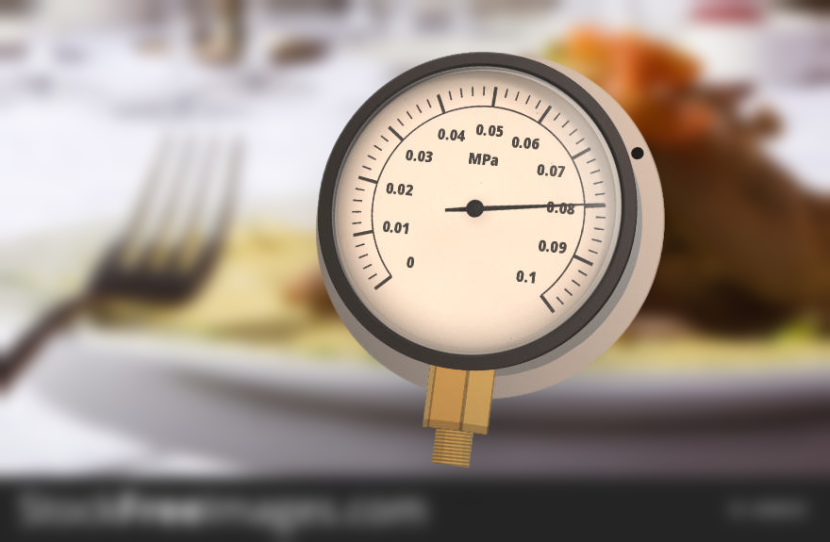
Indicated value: 0.08 MPa
